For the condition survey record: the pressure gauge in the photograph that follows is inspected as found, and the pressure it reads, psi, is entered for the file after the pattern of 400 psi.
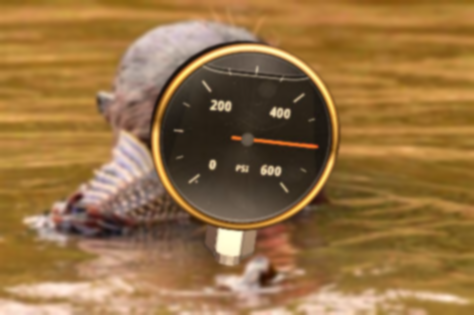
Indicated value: 500 psi
